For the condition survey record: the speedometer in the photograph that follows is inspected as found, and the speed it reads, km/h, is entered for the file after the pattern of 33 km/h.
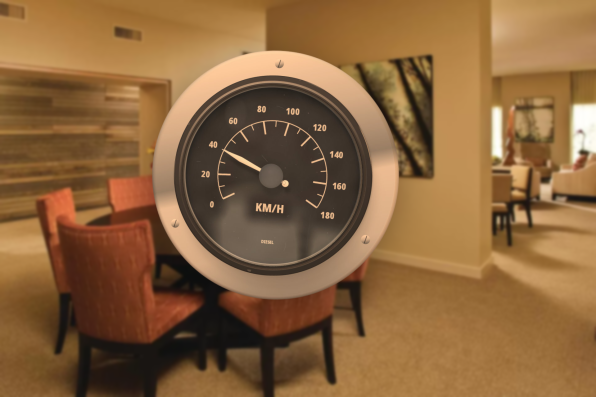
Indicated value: 40 km/h
